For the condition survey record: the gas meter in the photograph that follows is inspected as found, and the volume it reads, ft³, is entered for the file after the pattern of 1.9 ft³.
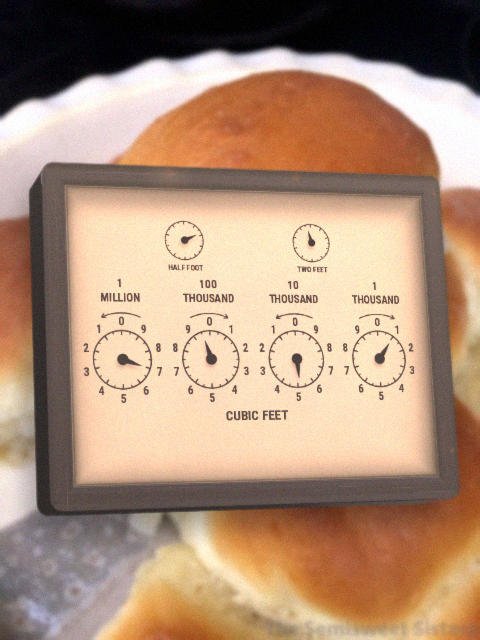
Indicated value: 695100 ft³
